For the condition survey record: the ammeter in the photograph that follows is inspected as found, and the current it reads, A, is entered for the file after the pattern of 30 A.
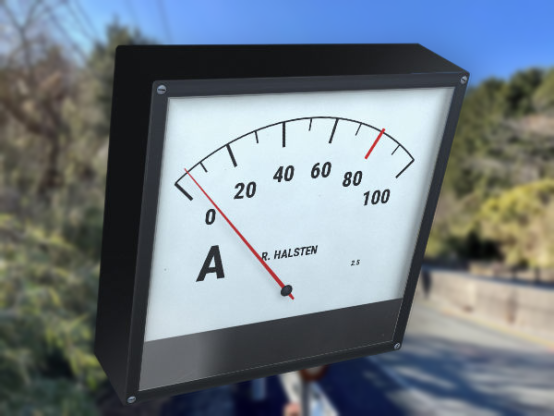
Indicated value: 5 A
